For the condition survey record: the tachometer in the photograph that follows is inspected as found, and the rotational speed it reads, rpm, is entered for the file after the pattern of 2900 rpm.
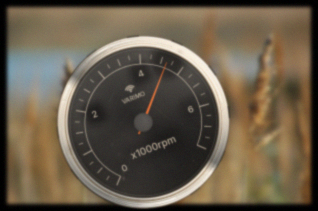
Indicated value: 4625 rpm
